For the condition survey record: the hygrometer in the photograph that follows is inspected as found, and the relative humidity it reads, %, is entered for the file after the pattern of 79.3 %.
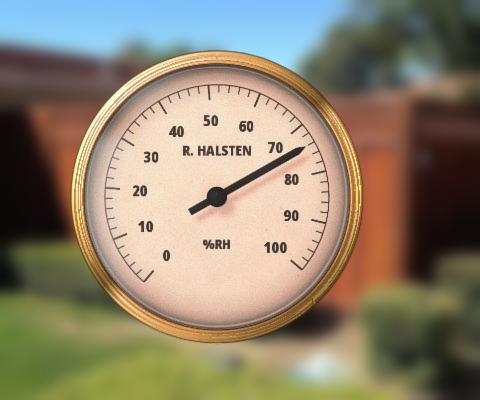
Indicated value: 74 %
